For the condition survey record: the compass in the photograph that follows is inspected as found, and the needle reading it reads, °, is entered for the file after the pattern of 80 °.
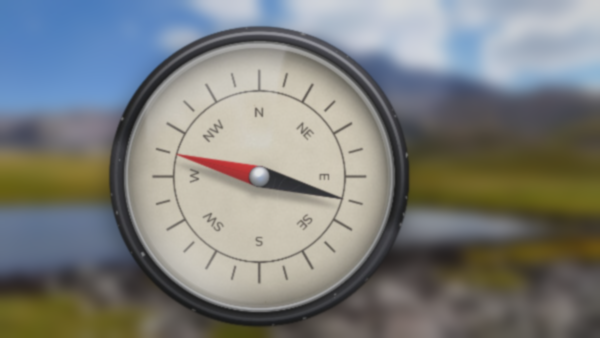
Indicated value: 285 °
